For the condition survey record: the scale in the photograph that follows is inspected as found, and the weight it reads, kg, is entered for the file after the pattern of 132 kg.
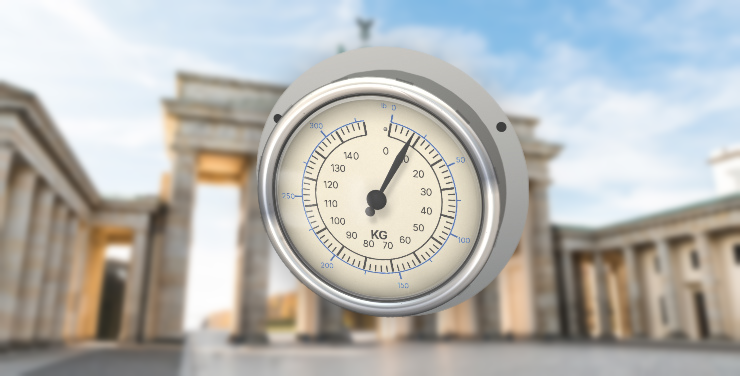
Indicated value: 8 kg
